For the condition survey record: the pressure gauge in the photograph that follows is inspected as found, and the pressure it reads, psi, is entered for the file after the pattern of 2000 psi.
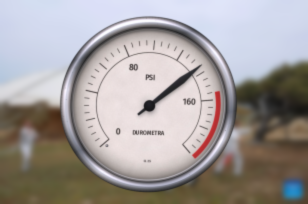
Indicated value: 135 psi
